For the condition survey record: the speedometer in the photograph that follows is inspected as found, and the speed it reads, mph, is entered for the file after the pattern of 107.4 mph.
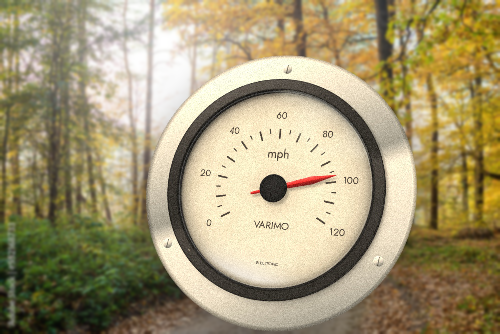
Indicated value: 97.5 mph
